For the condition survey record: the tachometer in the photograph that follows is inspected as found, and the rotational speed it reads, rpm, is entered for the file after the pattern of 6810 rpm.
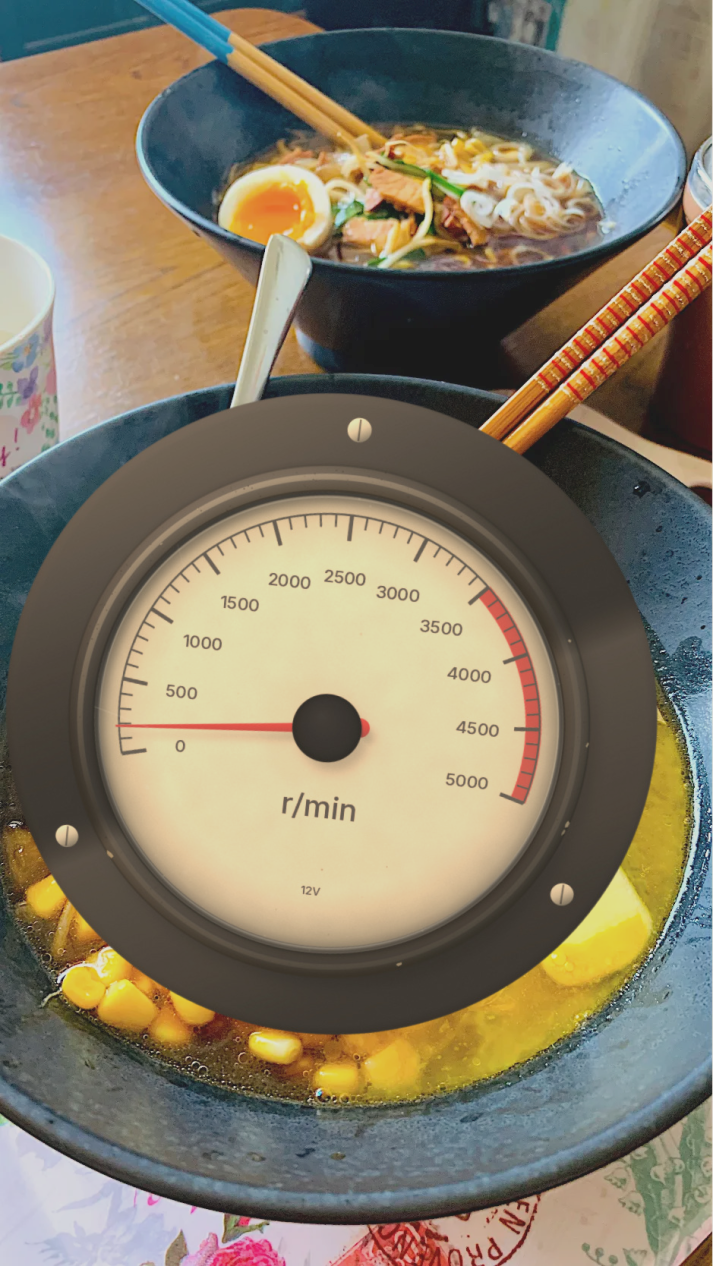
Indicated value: 200 rpm
